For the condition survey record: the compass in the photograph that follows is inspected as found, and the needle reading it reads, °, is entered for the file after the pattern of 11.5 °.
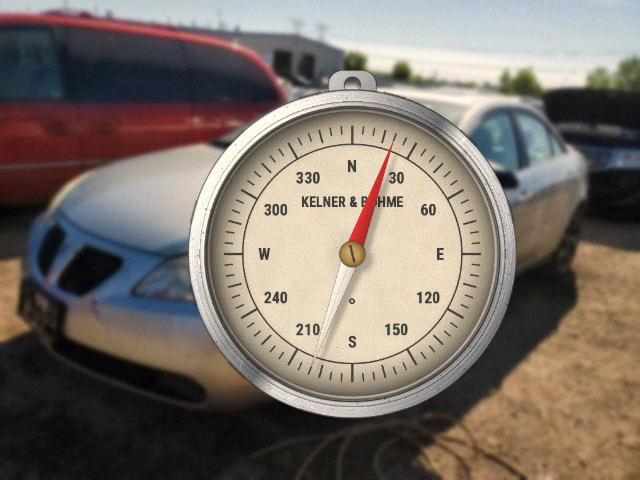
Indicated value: 20 °
